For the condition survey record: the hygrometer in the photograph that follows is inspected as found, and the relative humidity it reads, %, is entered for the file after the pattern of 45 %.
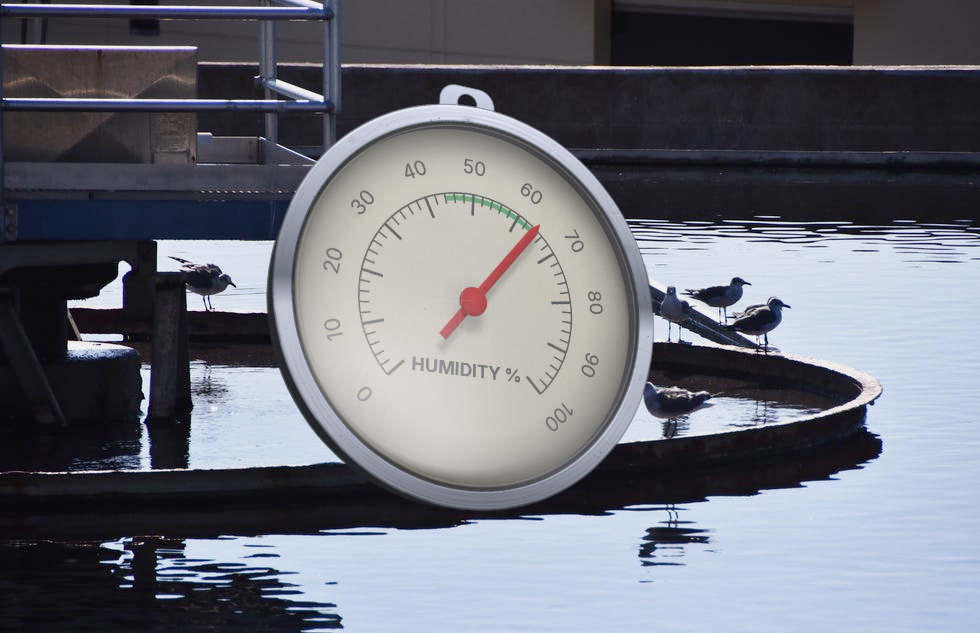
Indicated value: 64 %
